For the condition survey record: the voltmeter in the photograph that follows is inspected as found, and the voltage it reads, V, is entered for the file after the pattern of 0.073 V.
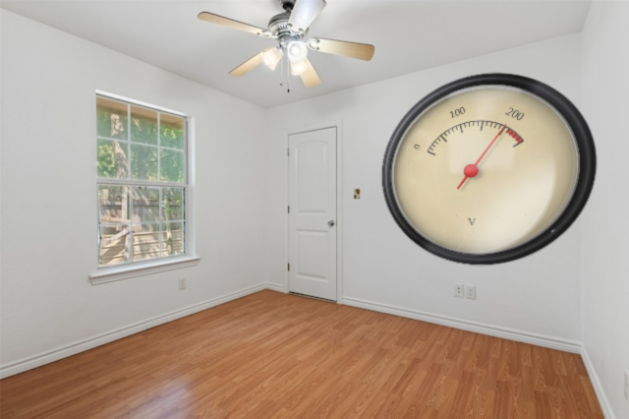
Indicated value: 200 V
